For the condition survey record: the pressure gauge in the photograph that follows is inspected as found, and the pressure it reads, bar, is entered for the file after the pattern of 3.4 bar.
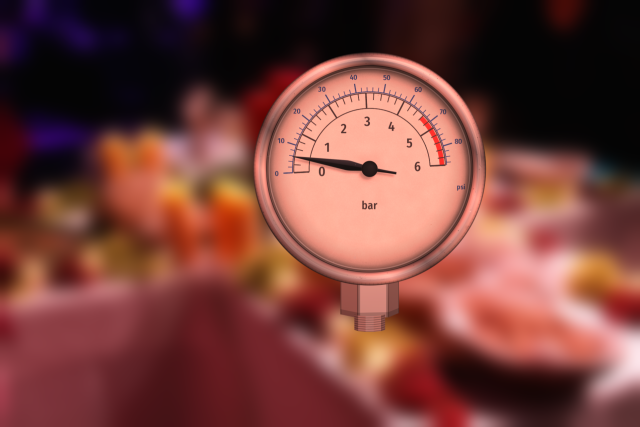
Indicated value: 0.4 bar
